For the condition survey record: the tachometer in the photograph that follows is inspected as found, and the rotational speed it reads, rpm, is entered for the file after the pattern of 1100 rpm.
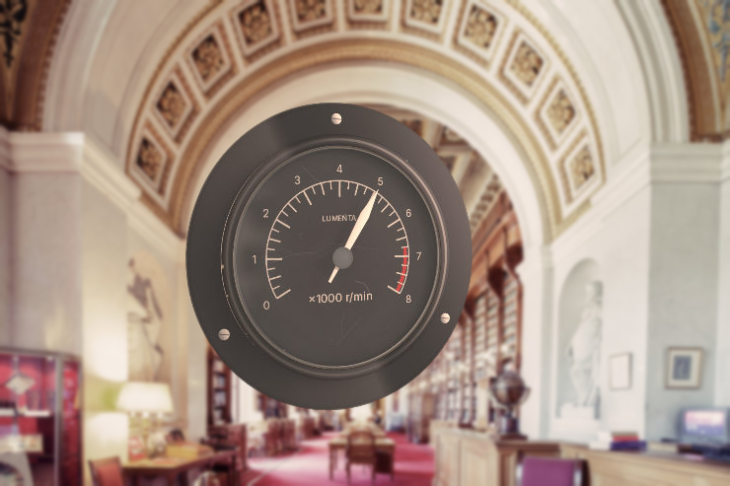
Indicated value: 5000 rpm
